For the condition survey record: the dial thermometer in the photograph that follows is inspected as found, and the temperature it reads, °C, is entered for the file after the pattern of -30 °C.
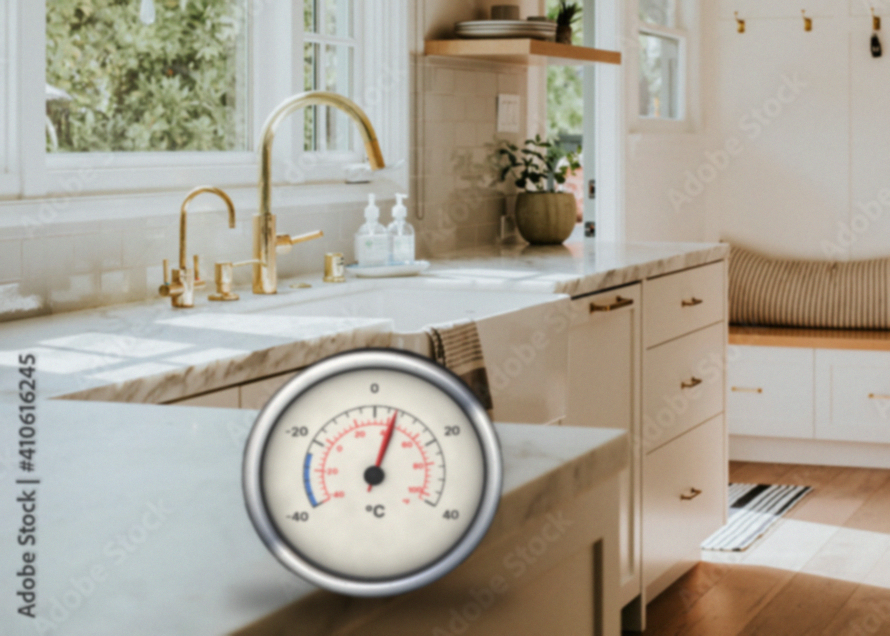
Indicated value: 6 °C
